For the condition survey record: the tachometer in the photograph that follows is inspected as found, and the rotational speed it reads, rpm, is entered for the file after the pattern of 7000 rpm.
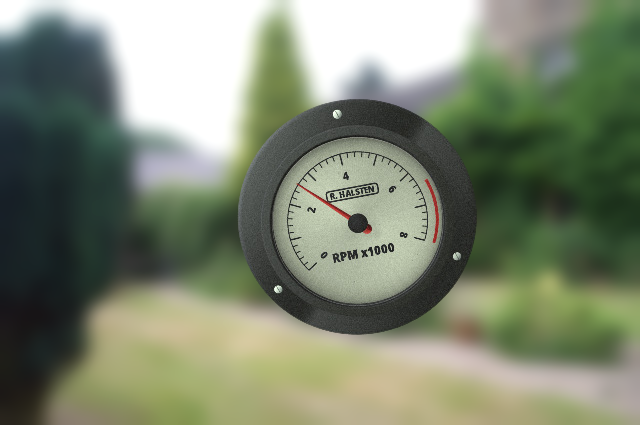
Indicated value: 2600 rpm
